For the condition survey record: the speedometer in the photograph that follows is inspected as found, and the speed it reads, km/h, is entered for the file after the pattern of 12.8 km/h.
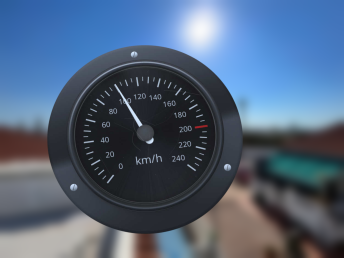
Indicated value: 100 km/h
